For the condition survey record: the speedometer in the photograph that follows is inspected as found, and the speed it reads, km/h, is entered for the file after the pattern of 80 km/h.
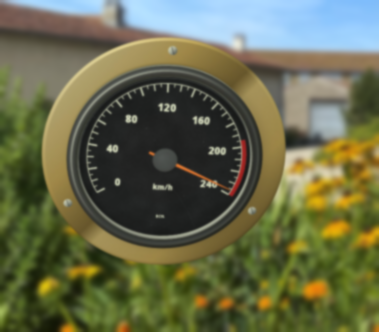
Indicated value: 235 km/h
